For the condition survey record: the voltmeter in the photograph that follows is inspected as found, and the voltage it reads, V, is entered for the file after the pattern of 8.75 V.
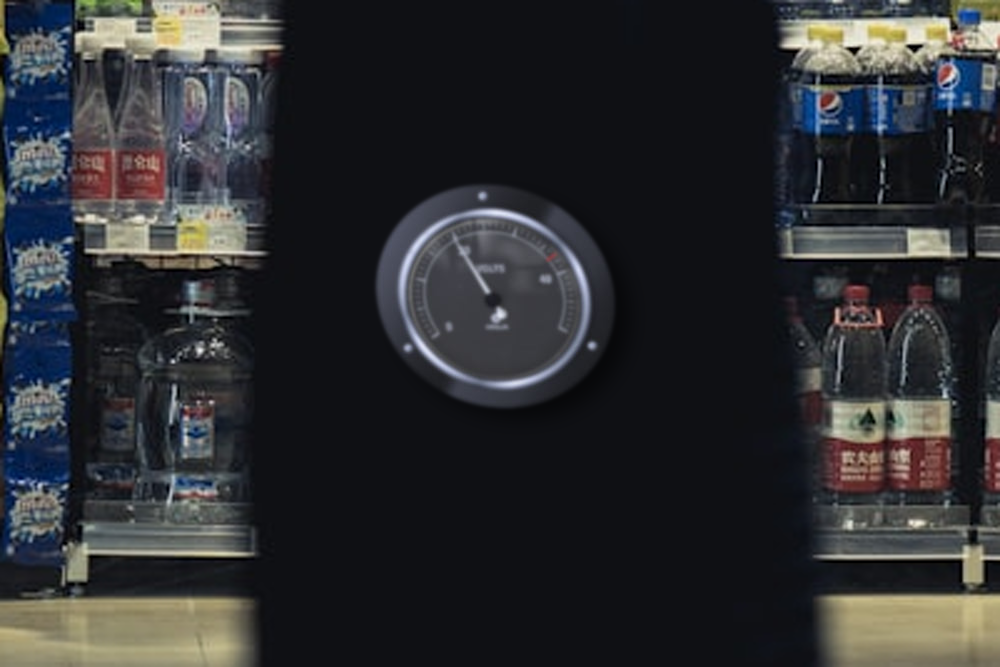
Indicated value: 20 V
